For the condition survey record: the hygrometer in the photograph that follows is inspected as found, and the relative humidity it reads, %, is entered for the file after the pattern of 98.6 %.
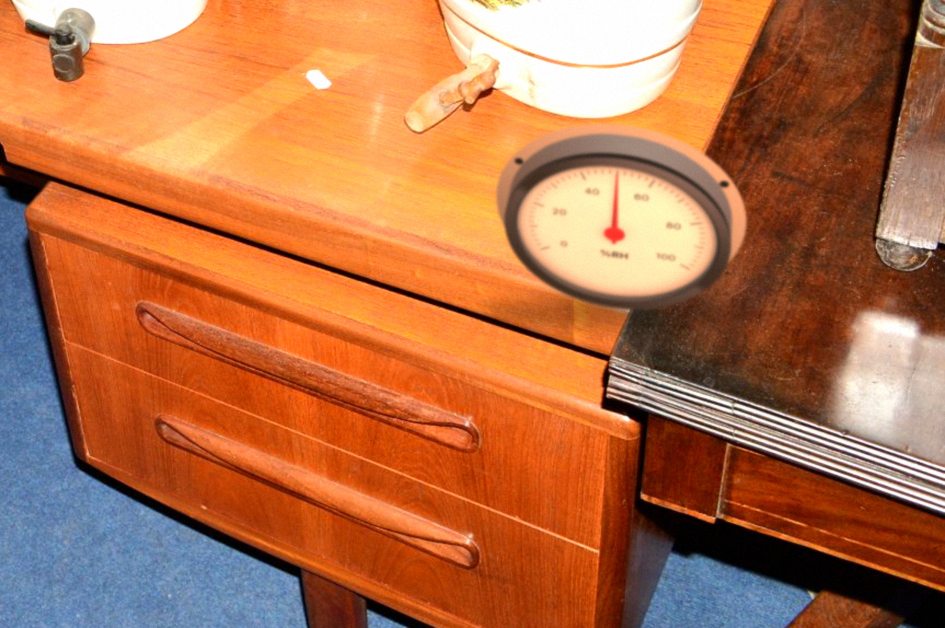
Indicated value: 50 %
